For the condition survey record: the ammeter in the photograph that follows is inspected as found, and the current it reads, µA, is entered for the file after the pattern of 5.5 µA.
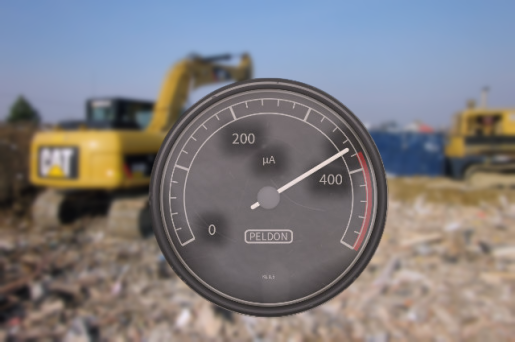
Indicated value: 370 µA
